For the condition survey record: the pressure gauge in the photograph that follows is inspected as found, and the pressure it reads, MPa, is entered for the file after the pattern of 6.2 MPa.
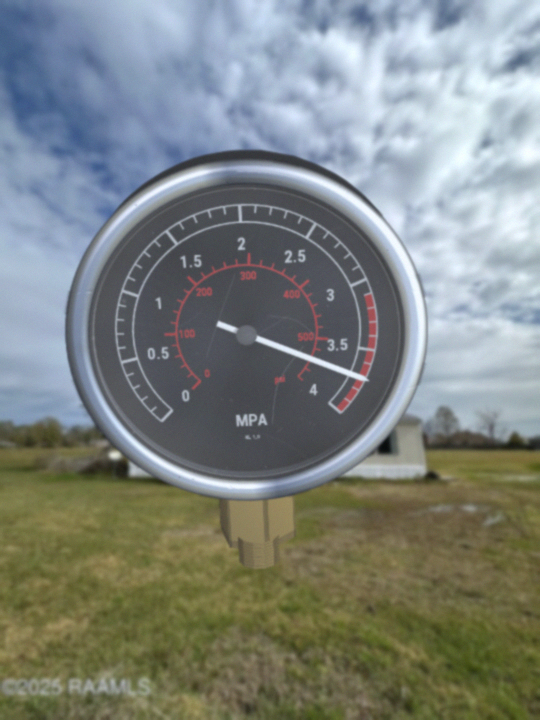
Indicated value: 3.7 MPa
